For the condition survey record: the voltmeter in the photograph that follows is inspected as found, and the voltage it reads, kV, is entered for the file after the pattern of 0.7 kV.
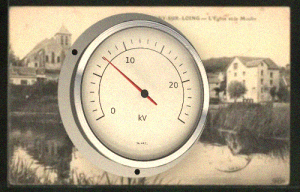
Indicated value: 7 kV
